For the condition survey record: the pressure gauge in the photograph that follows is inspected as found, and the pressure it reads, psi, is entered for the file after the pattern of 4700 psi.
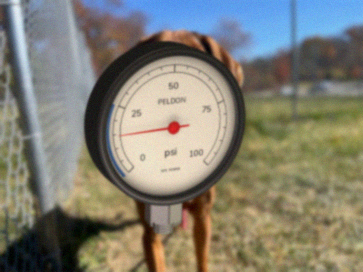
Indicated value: 15 psi
